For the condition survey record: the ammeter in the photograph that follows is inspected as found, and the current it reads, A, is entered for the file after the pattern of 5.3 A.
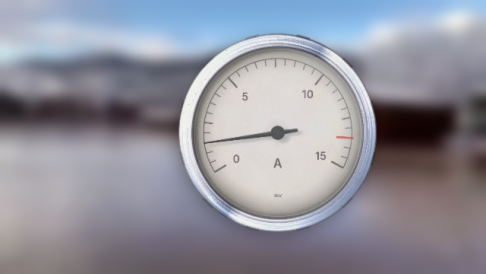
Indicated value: 1.5 A
